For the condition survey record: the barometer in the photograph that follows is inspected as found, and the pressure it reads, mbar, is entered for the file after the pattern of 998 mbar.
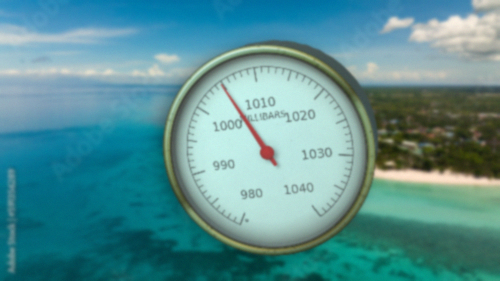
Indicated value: 1005 mbar
